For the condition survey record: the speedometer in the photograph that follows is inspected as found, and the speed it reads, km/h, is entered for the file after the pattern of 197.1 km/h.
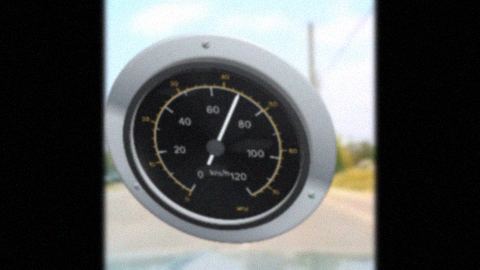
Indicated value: 70 km/h
